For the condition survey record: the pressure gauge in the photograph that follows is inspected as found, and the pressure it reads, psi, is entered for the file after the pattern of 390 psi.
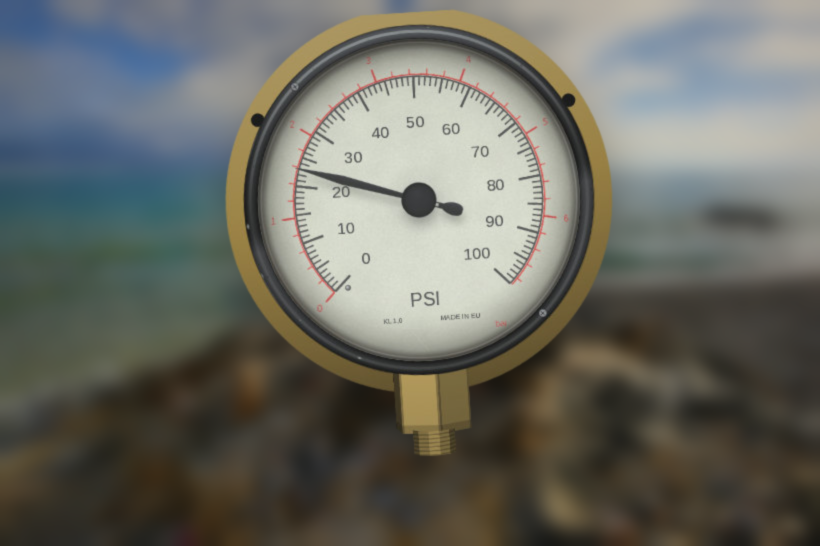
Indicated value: 23 psi
